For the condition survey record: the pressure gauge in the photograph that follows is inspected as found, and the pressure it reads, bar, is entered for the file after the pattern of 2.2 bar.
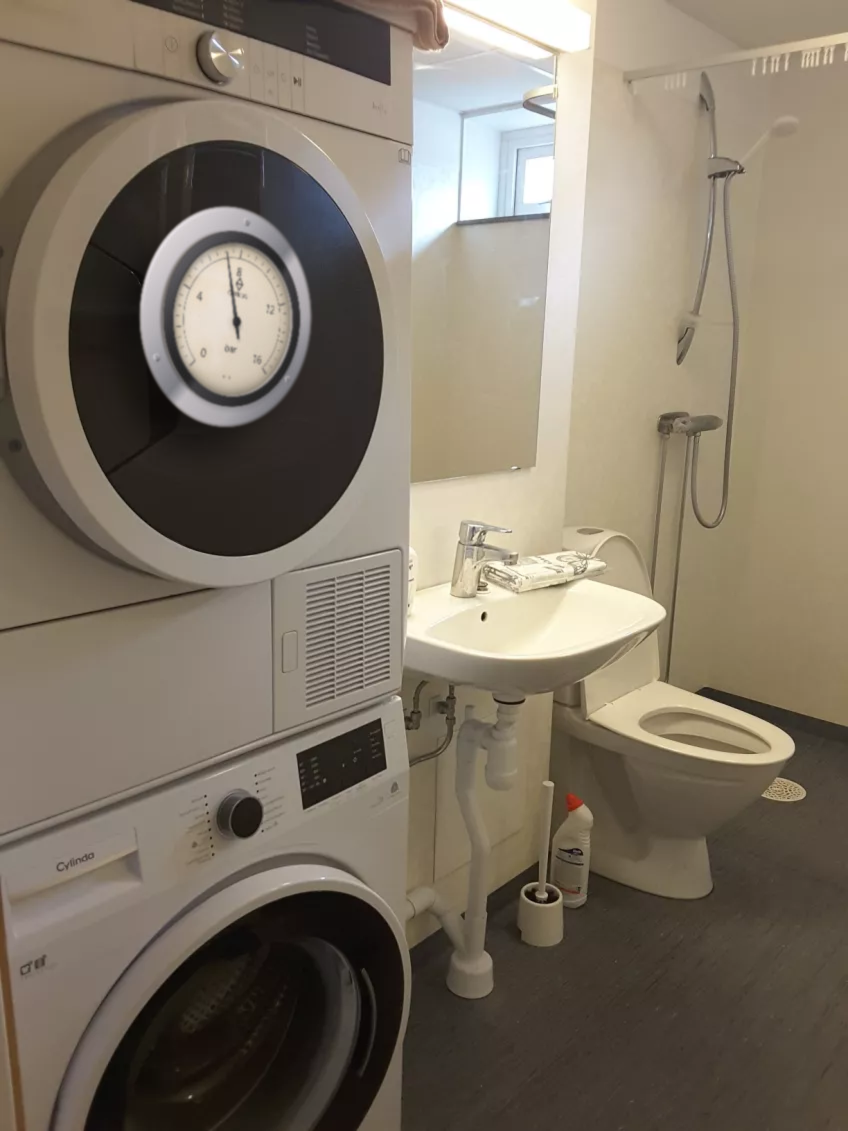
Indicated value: 7 bar
